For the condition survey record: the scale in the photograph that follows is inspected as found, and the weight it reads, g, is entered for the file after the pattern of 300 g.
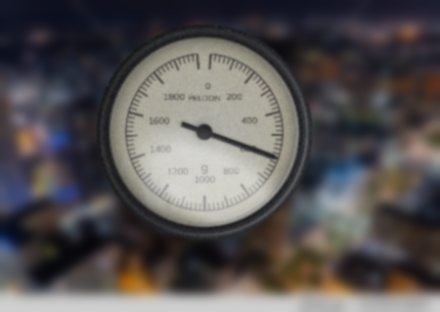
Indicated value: 600 g
